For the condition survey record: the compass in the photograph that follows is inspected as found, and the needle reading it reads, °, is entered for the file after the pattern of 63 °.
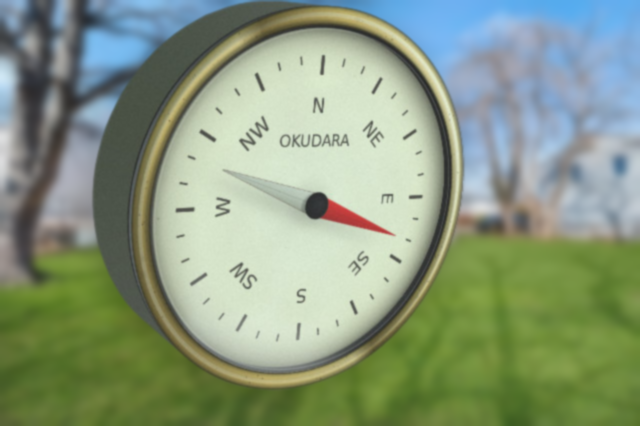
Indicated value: 110 °
